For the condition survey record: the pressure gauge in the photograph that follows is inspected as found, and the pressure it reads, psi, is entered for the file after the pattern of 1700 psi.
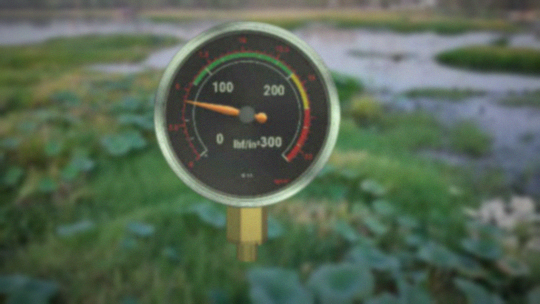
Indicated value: 60 psi
